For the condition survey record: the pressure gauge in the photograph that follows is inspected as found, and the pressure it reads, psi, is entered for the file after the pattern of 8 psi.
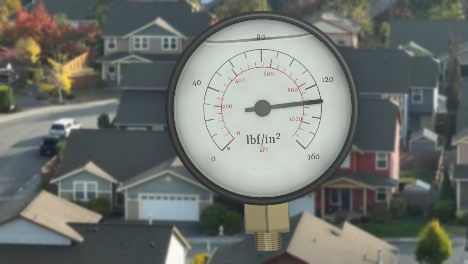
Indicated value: 130 psi
